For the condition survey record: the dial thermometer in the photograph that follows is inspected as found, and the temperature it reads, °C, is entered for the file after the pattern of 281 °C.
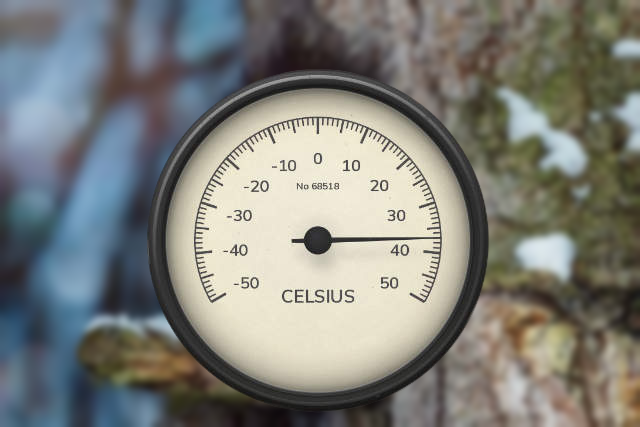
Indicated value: 37 °C
